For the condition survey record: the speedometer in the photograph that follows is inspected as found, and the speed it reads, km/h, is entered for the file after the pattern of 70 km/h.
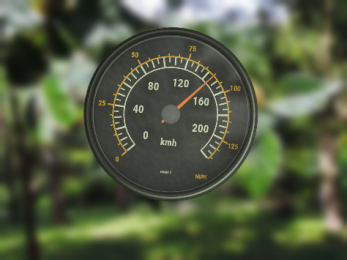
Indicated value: 145 km/h
